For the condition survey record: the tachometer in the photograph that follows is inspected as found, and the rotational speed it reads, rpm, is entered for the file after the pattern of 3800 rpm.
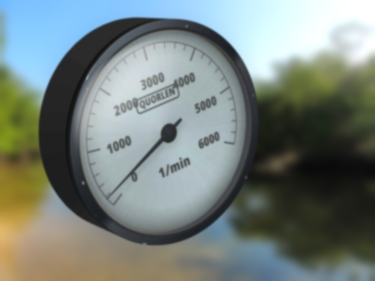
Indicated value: 200 rpm
